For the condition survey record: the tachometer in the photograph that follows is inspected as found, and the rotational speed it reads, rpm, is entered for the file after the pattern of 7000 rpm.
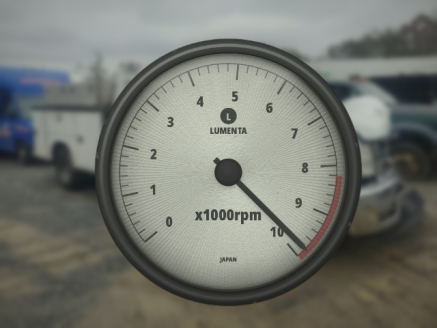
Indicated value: 9800 rpm
